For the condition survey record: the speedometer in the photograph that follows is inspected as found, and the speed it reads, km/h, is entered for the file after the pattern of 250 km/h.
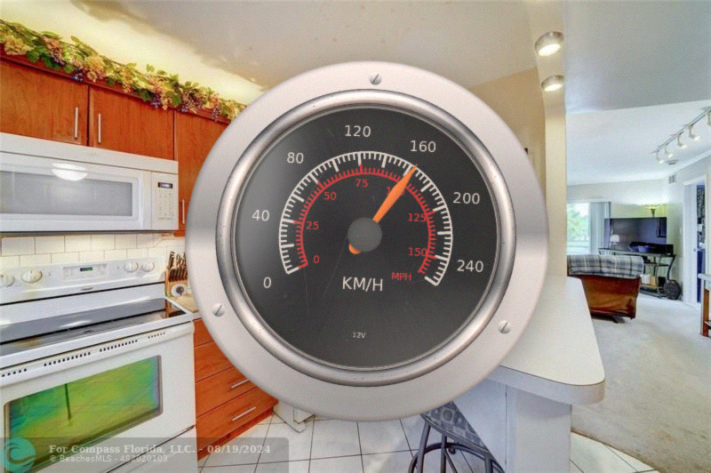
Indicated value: 164 km/h
